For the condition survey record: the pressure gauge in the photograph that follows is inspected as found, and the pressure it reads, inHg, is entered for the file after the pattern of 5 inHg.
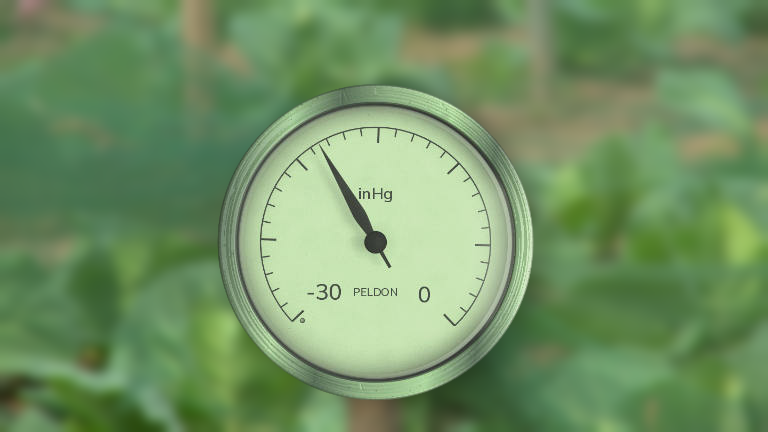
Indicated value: -18.5 inHg
